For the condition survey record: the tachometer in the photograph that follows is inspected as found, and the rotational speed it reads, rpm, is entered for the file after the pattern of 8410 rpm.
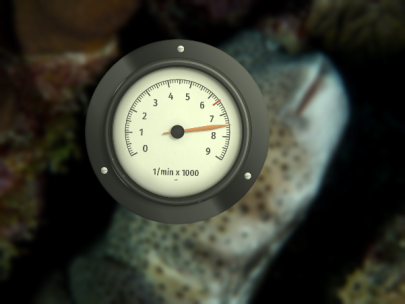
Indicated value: 7500 rpm
